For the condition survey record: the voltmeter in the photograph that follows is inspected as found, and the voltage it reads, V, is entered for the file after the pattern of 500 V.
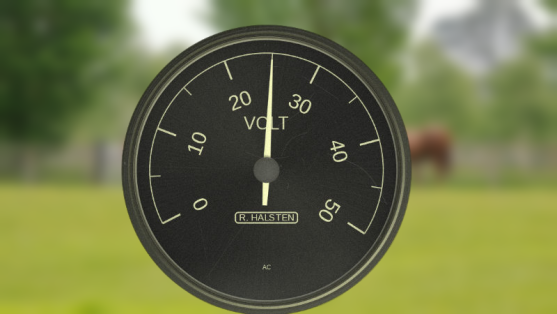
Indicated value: 25 V
